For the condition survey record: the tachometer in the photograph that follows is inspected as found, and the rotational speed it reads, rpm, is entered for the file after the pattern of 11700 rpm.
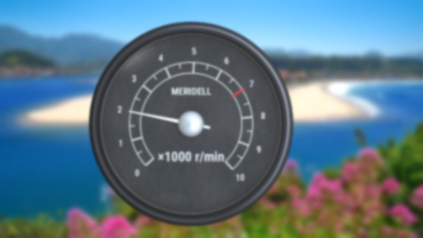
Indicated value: 2000 rpm
